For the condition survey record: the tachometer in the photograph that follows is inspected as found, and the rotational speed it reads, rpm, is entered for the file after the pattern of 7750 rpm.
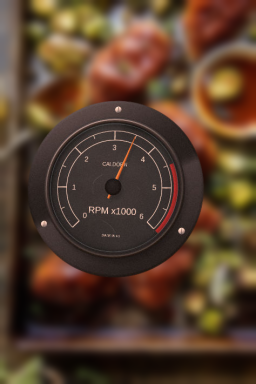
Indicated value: 3500 rpm
